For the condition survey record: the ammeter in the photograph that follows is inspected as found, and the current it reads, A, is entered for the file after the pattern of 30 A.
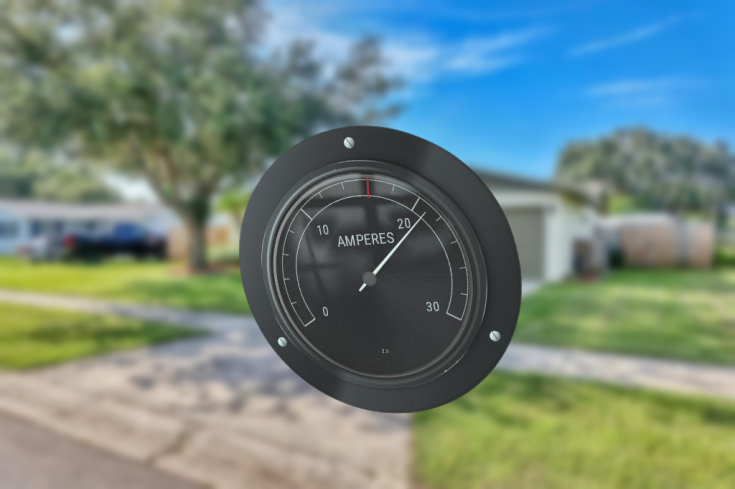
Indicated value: 21 A
